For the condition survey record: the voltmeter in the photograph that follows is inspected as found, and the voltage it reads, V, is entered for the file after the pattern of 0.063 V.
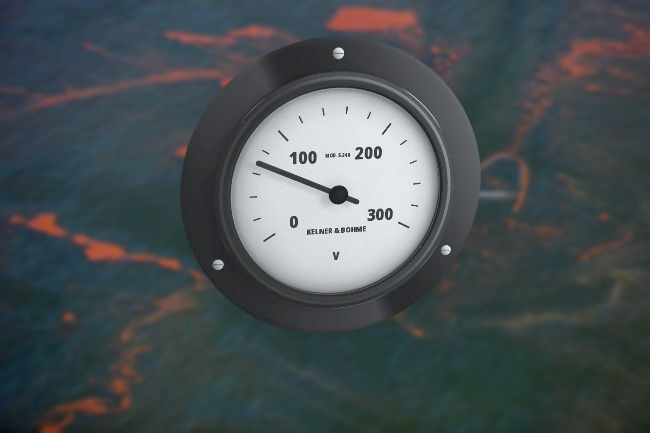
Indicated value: 70 V
